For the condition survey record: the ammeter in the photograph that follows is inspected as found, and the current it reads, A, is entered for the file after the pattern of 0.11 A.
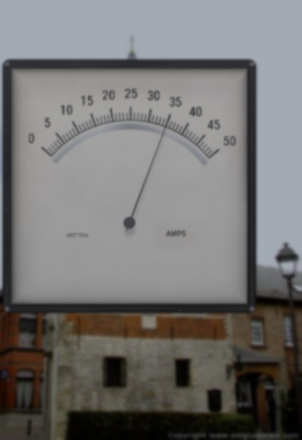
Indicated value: 35 A
